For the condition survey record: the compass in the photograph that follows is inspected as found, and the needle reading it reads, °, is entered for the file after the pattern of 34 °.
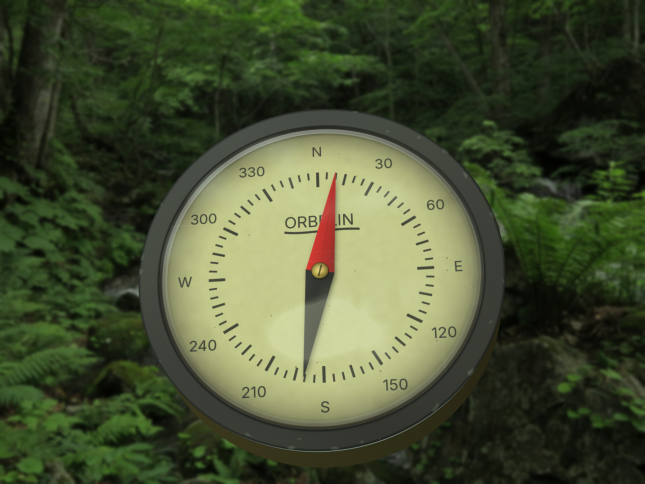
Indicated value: 10 °
